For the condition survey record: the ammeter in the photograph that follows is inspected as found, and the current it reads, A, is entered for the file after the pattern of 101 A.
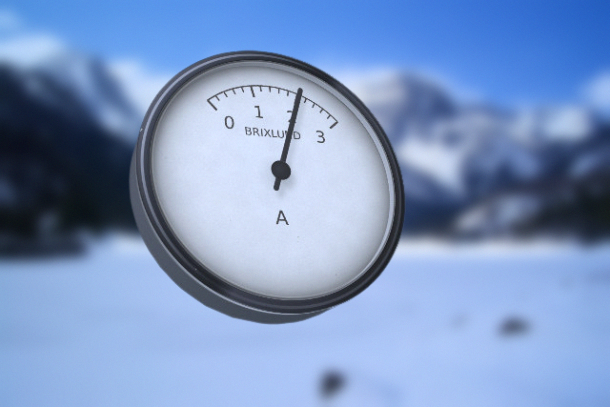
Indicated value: 2 A
